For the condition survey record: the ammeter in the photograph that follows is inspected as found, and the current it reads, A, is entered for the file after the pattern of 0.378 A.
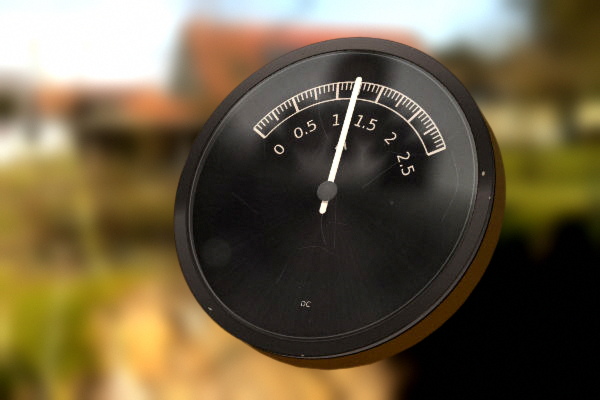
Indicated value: 1.25 A
